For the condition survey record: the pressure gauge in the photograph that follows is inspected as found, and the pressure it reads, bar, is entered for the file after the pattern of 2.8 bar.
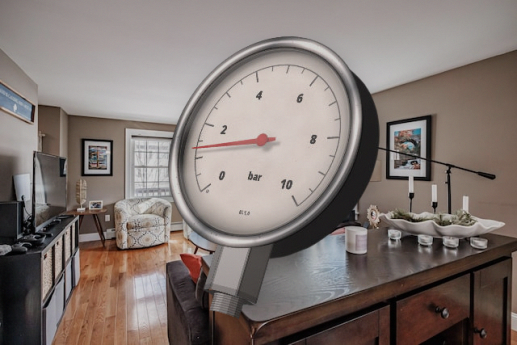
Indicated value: 1.25 bar
